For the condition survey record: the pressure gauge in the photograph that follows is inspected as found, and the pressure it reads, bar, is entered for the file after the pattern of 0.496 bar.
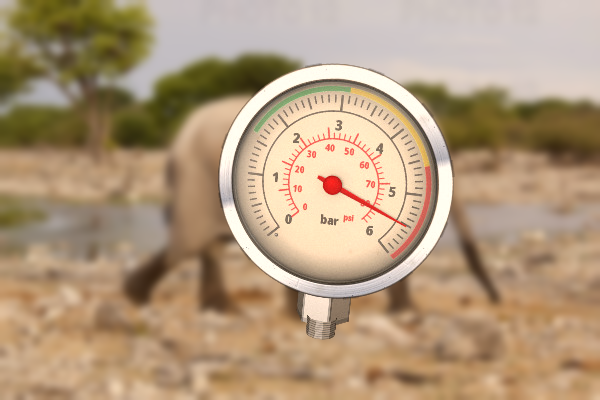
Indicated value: 5.5 bar
